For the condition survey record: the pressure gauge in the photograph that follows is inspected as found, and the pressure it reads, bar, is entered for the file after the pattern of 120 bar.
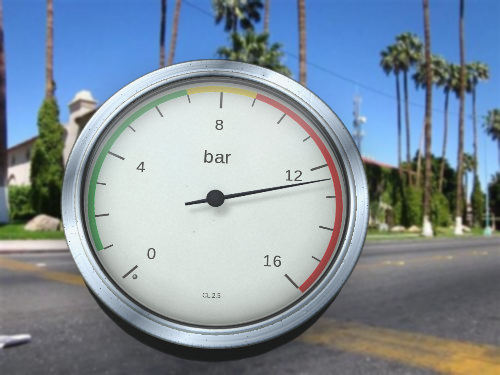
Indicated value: 12.5 bar
